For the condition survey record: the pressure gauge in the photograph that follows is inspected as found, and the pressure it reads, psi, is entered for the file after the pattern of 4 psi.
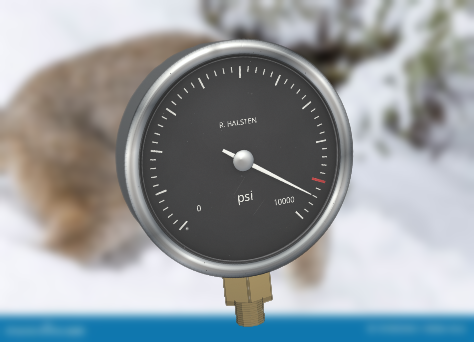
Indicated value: 9400 psi
